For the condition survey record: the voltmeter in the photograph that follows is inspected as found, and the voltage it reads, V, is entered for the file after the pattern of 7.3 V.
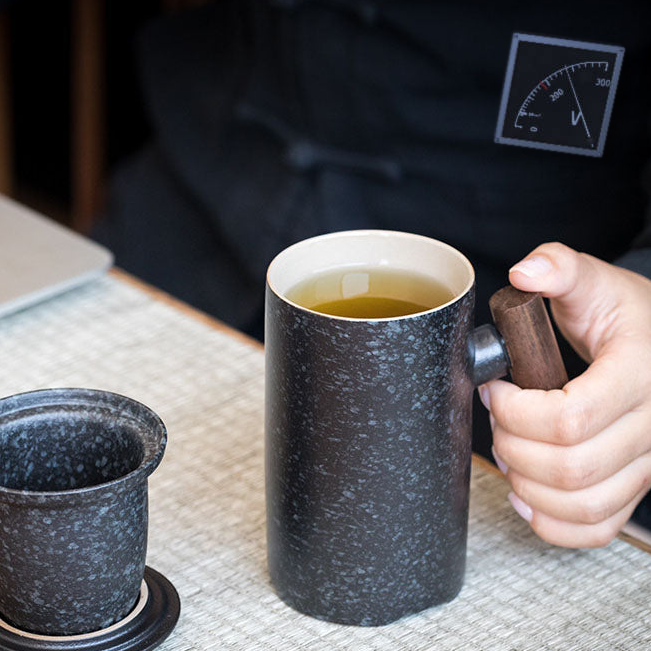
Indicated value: 240 V
